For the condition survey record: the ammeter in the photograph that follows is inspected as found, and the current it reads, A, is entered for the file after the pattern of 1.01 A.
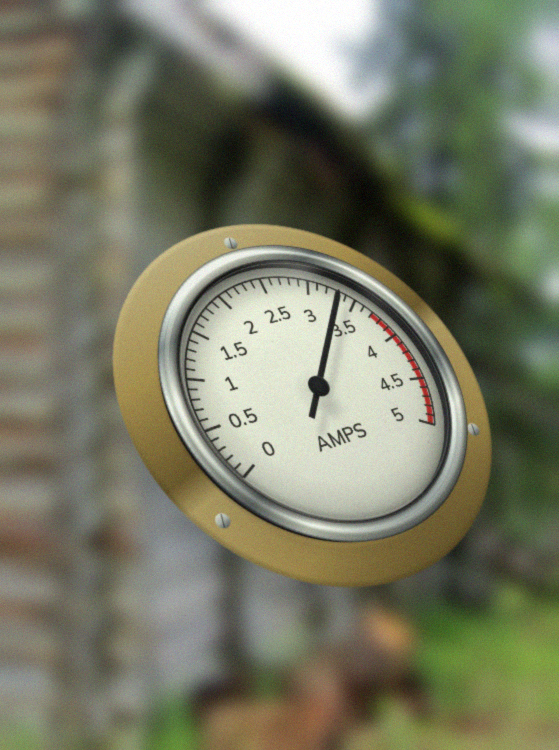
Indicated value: 3.3 A
